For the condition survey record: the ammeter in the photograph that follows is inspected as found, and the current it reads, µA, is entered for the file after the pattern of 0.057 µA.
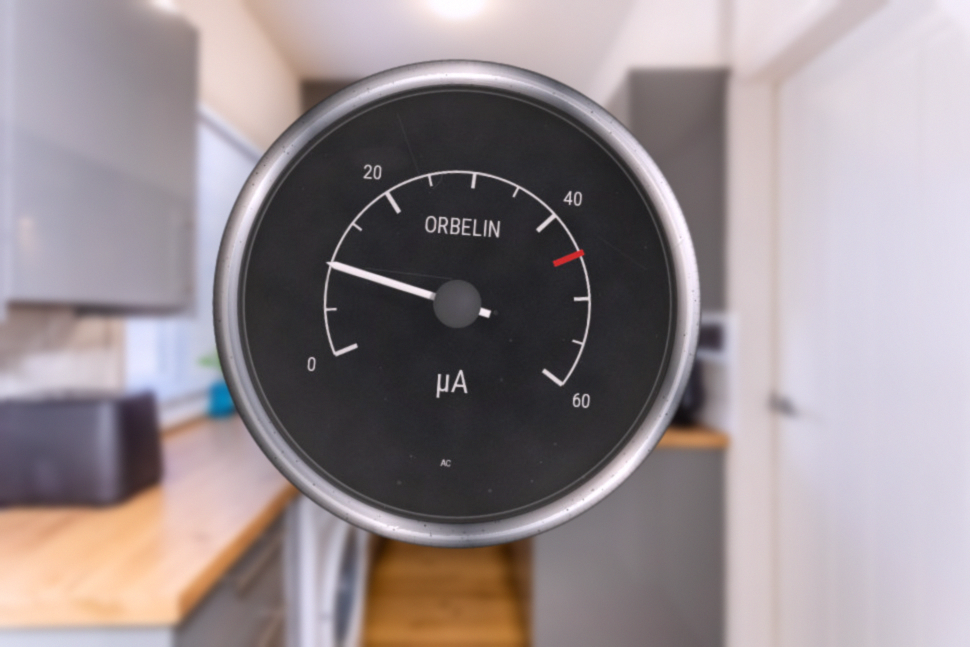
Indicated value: 10 µA
